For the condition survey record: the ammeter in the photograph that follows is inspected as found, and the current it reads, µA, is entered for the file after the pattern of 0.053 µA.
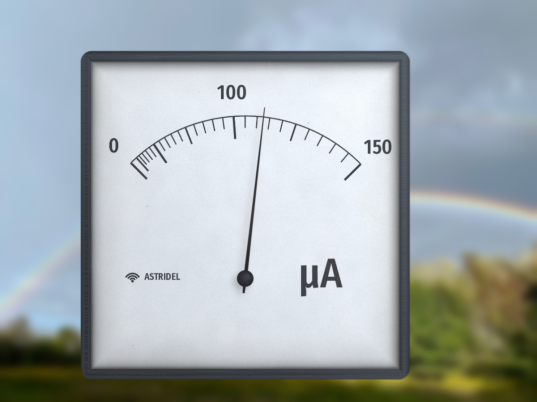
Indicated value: 112.5 µA
